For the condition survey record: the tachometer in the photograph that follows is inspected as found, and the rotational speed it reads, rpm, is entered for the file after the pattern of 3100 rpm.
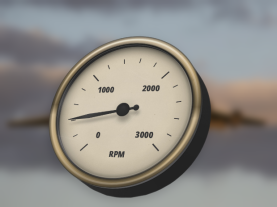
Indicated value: 400 rpm
